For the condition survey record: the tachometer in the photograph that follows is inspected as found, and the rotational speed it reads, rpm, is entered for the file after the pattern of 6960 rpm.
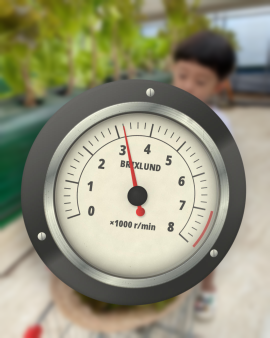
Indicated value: 3200 rpm
